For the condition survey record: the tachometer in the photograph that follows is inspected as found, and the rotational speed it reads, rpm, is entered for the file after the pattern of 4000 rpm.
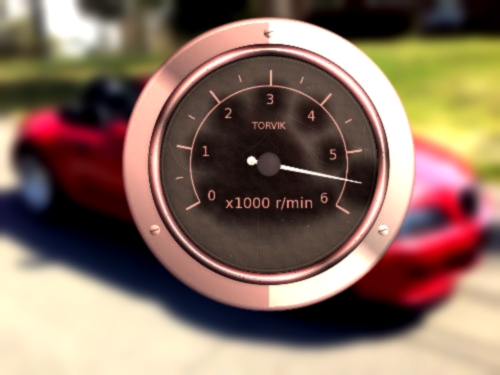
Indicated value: 5500 rpm
